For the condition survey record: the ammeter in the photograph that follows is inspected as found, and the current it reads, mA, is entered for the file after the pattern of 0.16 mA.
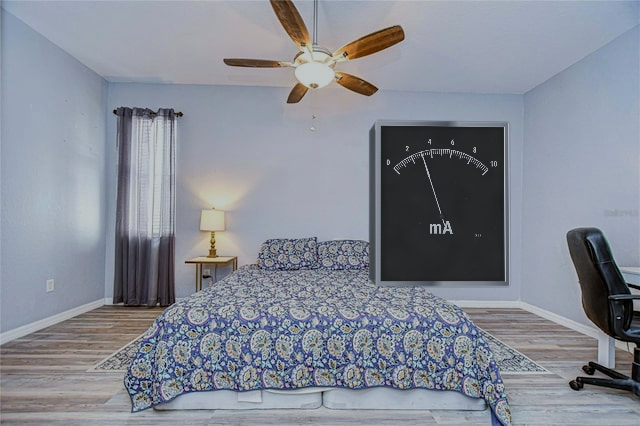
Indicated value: 3 mA
